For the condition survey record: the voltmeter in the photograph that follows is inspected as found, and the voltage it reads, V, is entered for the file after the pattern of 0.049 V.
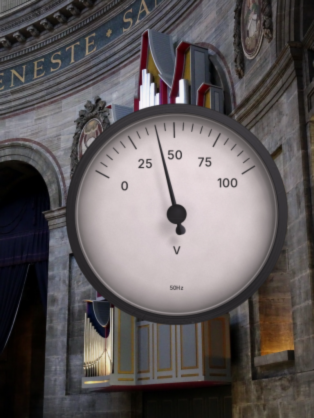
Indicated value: 40 V
